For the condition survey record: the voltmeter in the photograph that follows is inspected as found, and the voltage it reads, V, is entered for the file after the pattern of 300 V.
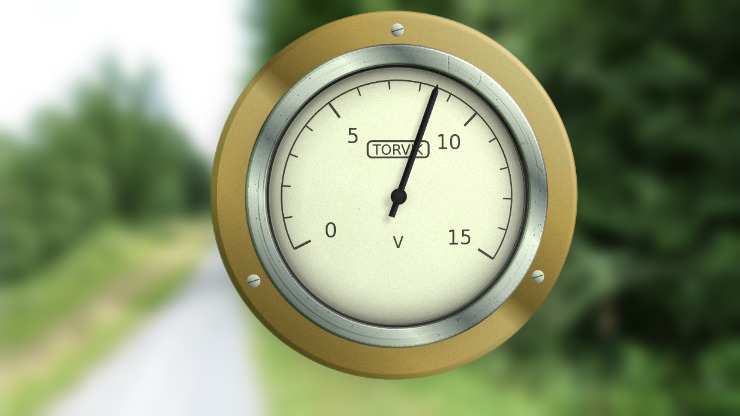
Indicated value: 8.5 V
